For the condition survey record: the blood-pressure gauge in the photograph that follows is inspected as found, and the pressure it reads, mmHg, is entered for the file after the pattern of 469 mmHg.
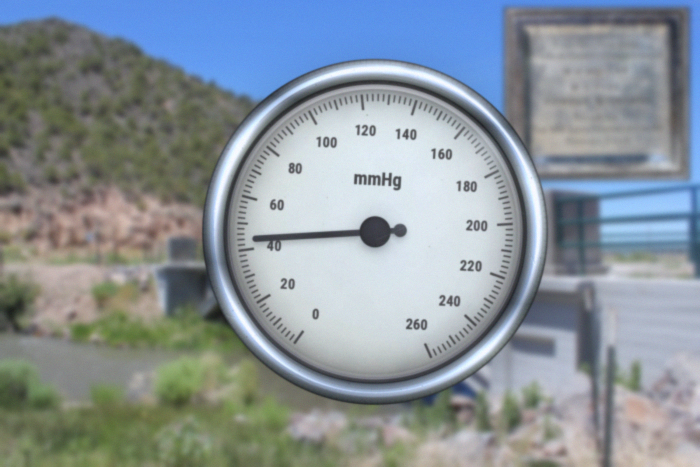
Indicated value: 44 mmHg
